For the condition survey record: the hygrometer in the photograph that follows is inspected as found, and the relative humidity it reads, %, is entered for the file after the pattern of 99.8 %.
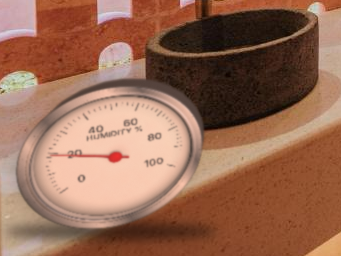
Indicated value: 20 %
